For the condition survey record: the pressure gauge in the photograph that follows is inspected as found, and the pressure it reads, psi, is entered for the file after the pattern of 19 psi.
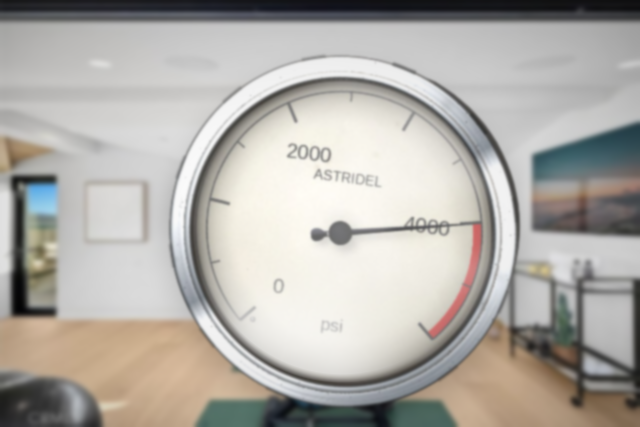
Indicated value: 4000 psi
